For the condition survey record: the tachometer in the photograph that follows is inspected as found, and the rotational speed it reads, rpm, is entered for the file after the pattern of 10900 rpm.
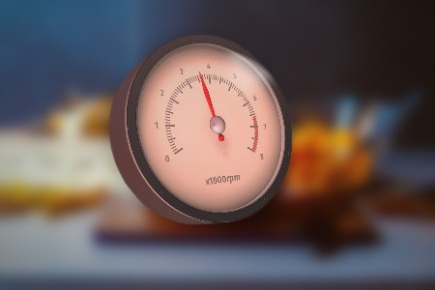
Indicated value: 3500 rpm
